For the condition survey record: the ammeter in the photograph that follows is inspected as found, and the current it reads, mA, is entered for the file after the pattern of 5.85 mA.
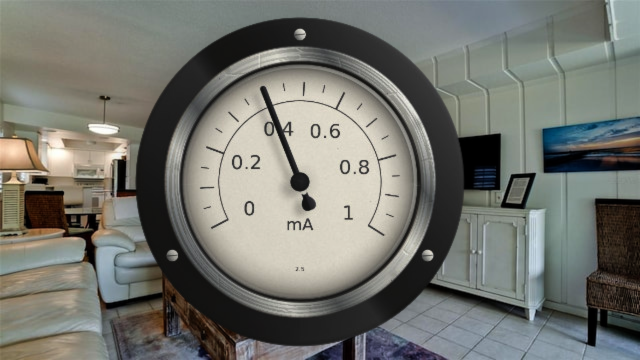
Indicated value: 0.4 mA
